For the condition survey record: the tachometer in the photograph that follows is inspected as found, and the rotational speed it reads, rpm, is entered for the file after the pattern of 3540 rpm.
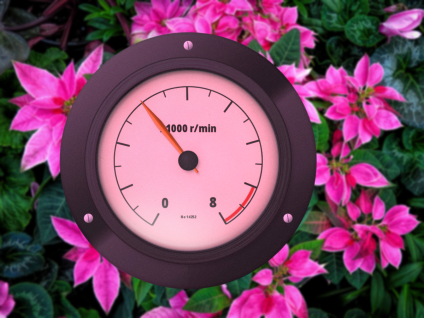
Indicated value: 3000 rpm
